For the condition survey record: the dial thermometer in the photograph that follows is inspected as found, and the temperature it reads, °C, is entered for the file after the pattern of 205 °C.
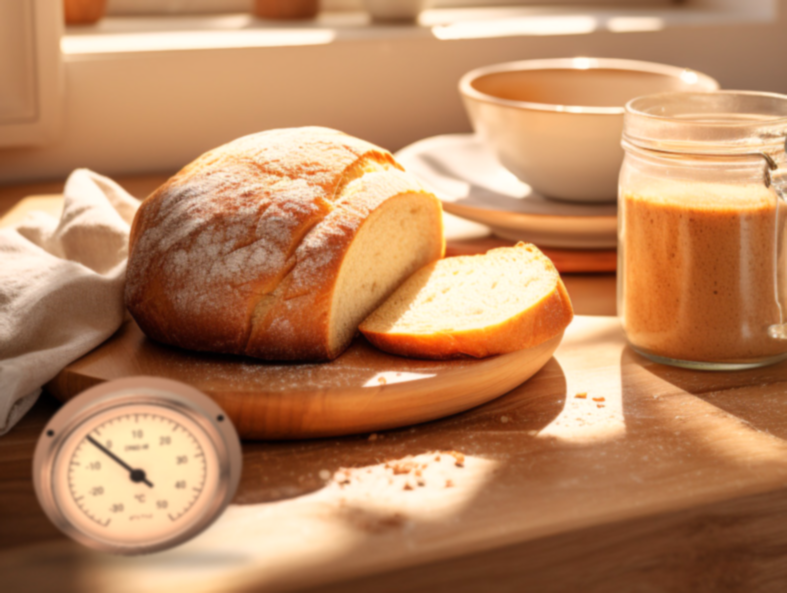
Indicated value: -2 °C
